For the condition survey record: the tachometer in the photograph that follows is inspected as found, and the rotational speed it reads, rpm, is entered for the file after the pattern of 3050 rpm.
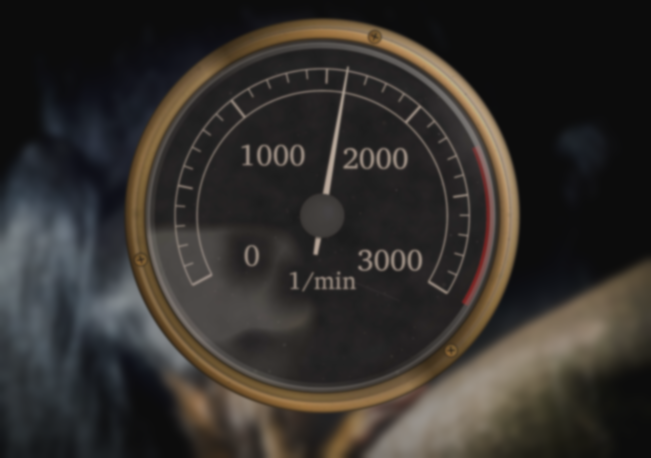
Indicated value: 1600 rpm
